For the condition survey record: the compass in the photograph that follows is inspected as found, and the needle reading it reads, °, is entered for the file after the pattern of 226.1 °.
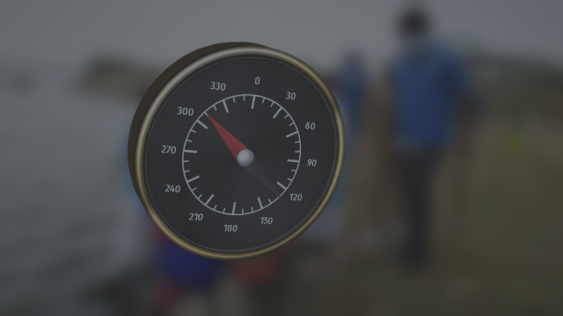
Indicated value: 310 °
